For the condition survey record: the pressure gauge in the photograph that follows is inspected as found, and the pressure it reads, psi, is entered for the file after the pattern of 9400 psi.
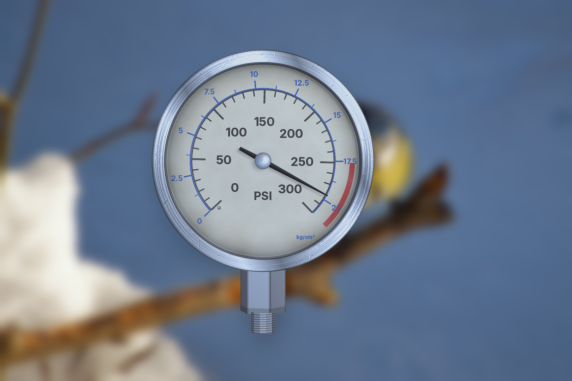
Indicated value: 280 psi
